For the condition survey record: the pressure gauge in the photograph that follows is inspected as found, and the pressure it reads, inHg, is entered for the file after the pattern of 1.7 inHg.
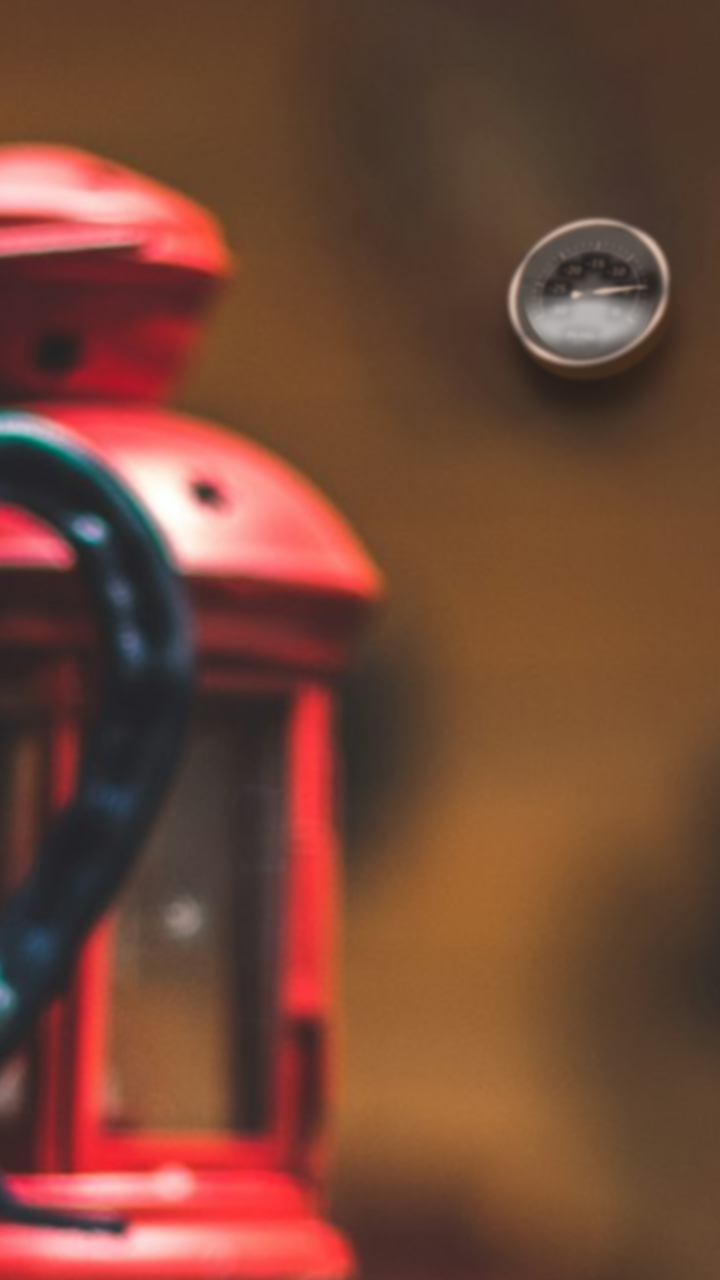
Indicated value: -5 inHg
